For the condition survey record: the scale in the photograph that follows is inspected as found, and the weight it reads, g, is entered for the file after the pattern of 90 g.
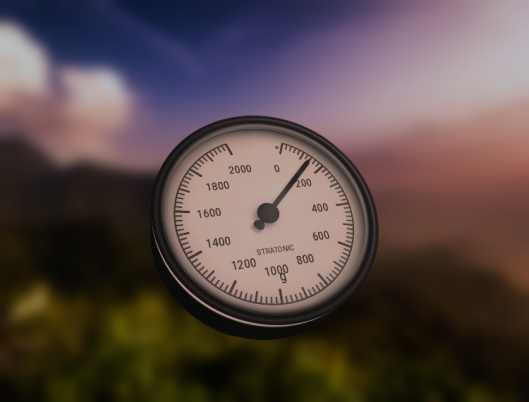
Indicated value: 140 g
